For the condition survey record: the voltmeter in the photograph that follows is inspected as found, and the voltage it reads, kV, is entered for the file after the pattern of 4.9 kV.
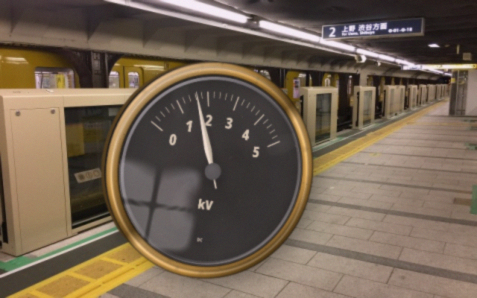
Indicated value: 1.6 kV
